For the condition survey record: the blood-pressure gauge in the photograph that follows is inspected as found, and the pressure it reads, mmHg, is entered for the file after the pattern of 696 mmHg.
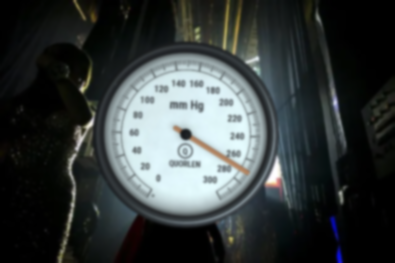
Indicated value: 270 mmHg
